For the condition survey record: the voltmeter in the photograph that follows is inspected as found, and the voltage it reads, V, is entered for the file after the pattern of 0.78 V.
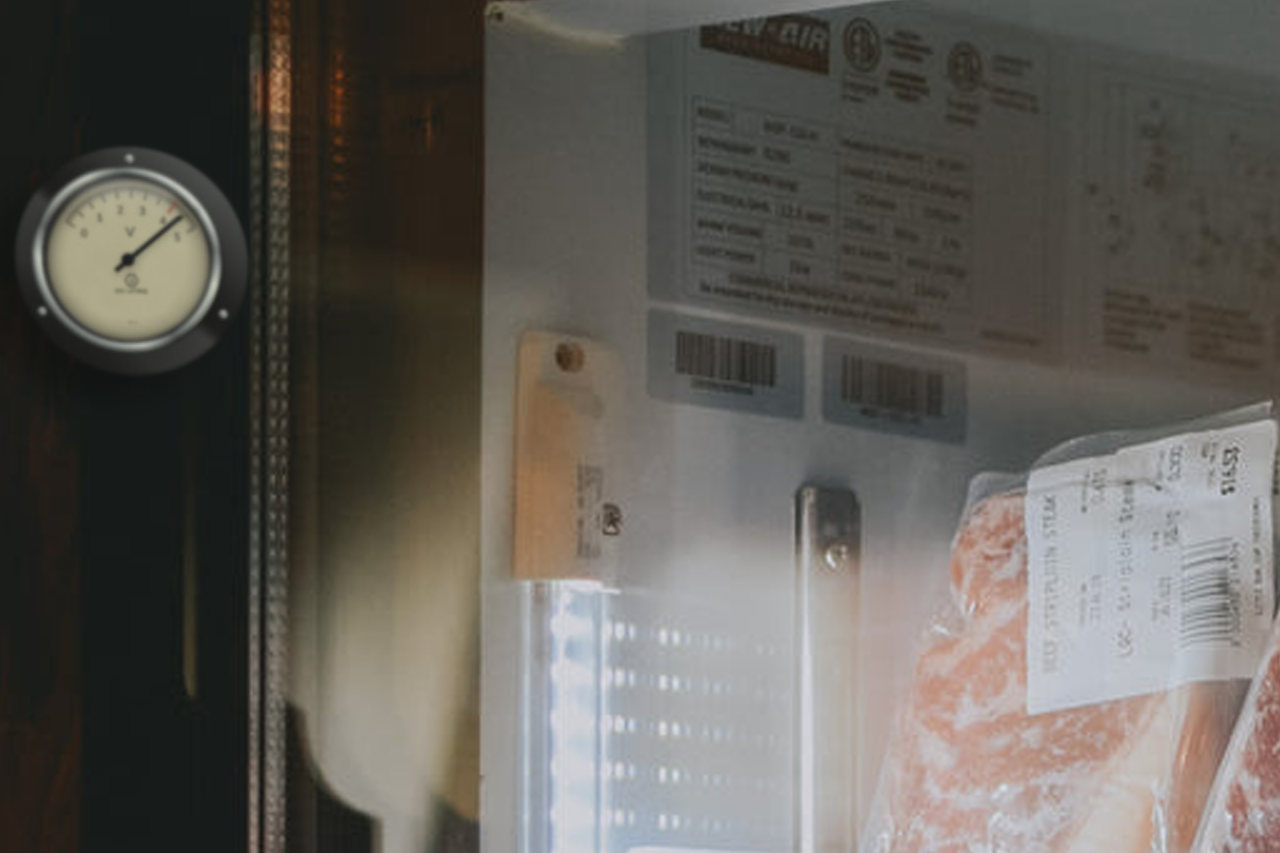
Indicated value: 4.5 V
